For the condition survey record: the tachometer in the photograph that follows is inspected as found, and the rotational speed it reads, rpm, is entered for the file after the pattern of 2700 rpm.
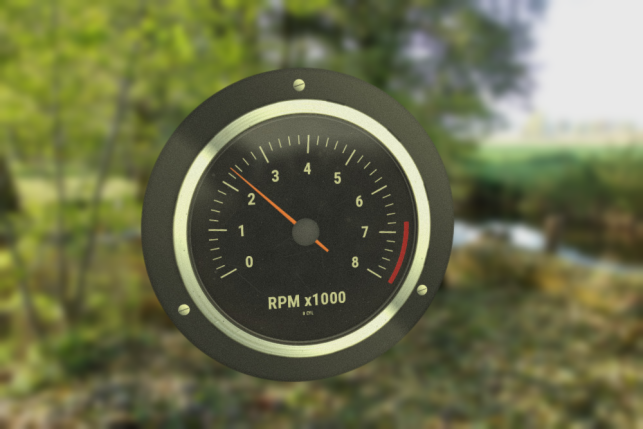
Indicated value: 2300 rpm
